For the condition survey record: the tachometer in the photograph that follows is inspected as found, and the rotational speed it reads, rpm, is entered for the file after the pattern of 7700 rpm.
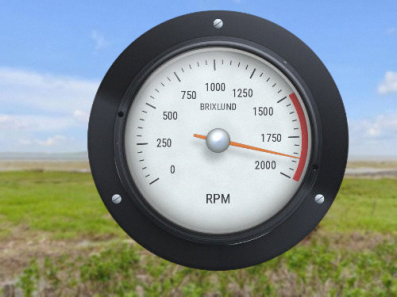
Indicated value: 1875 rpm
